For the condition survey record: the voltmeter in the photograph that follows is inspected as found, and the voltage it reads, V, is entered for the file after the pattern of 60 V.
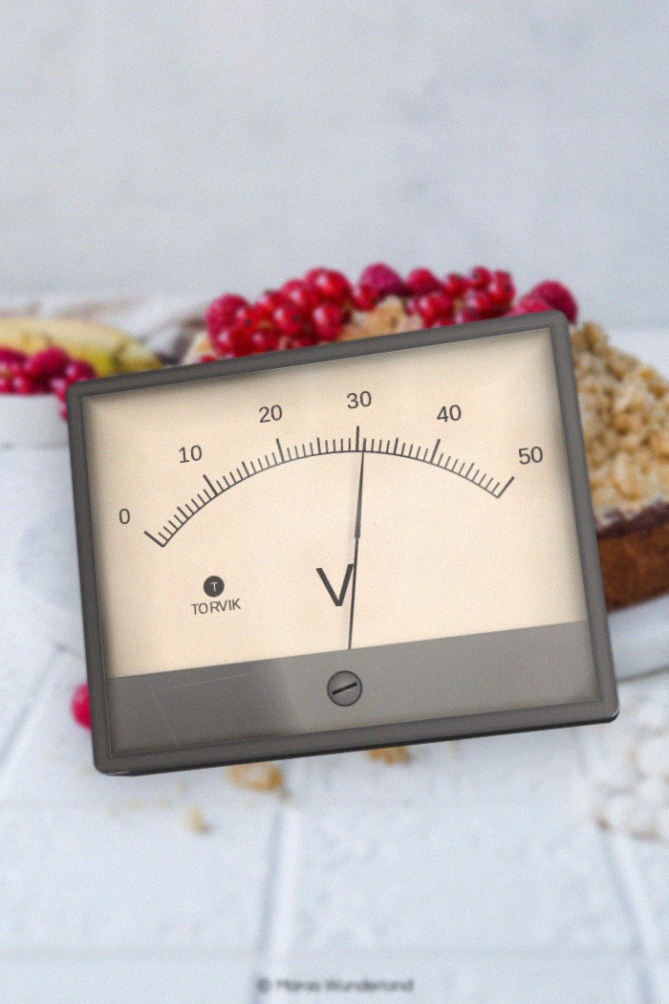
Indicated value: 31 V
